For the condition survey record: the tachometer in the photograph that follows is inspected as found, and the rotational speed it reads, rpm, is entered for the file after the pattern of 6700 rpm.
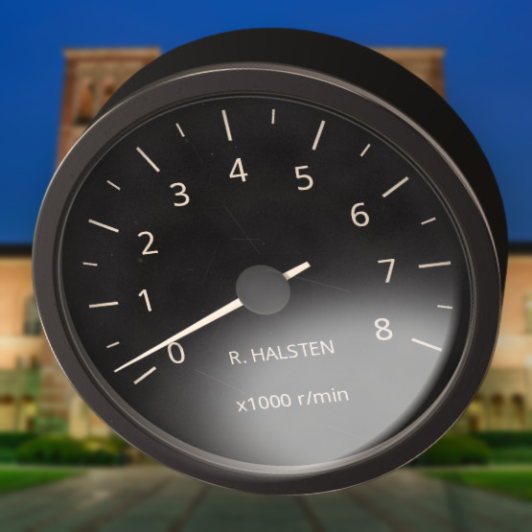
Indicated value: 250 rpm
